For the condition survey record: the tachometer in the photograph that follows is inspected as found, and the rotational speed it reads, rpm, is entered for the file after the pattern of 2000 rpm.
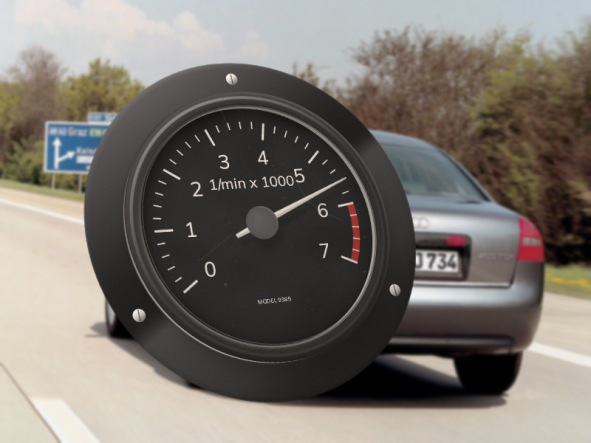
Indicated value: 5600 rpm
